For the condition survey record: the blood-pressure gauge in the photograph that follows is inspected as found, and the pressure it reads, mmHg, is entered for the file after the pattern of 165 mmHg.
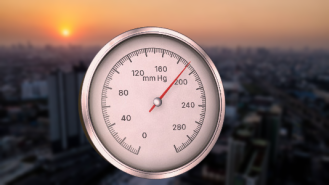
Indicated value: 190 mmHg
